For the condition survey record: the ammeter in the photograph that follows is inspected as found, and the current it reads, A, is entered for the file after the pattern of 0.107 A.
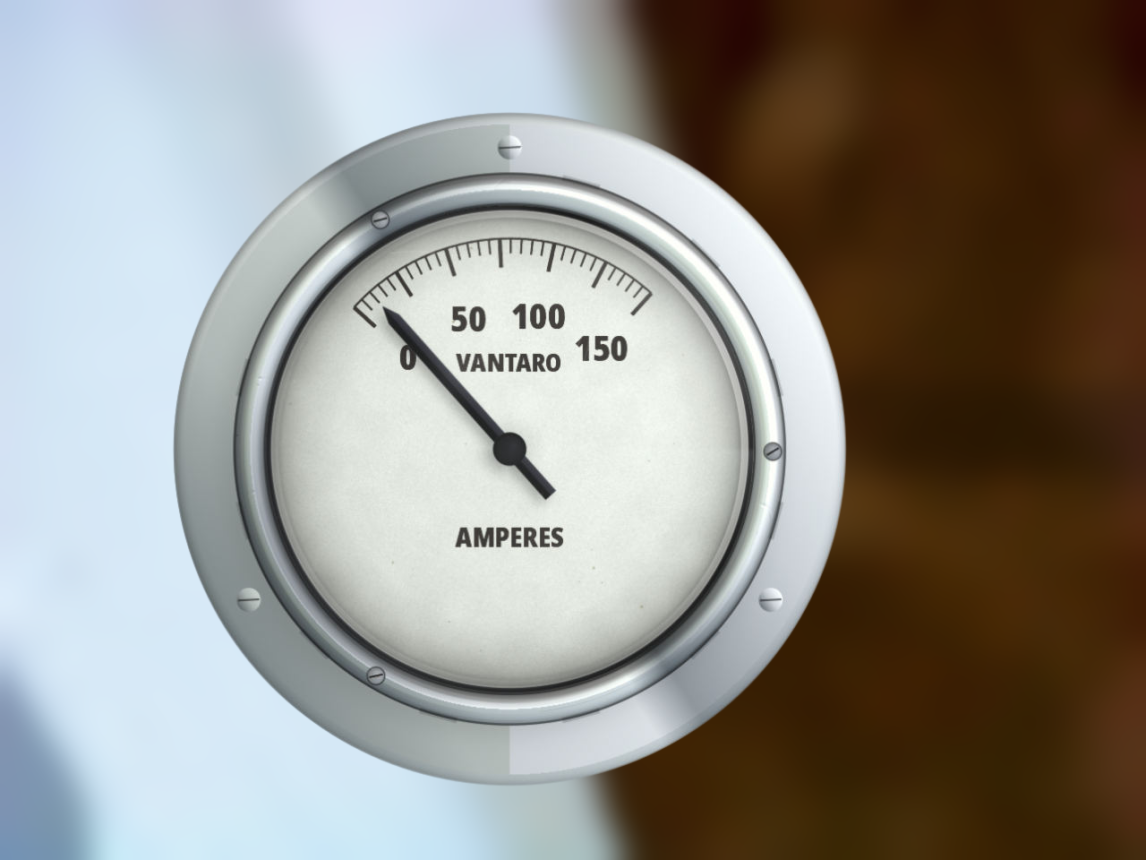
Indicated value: 10 A
